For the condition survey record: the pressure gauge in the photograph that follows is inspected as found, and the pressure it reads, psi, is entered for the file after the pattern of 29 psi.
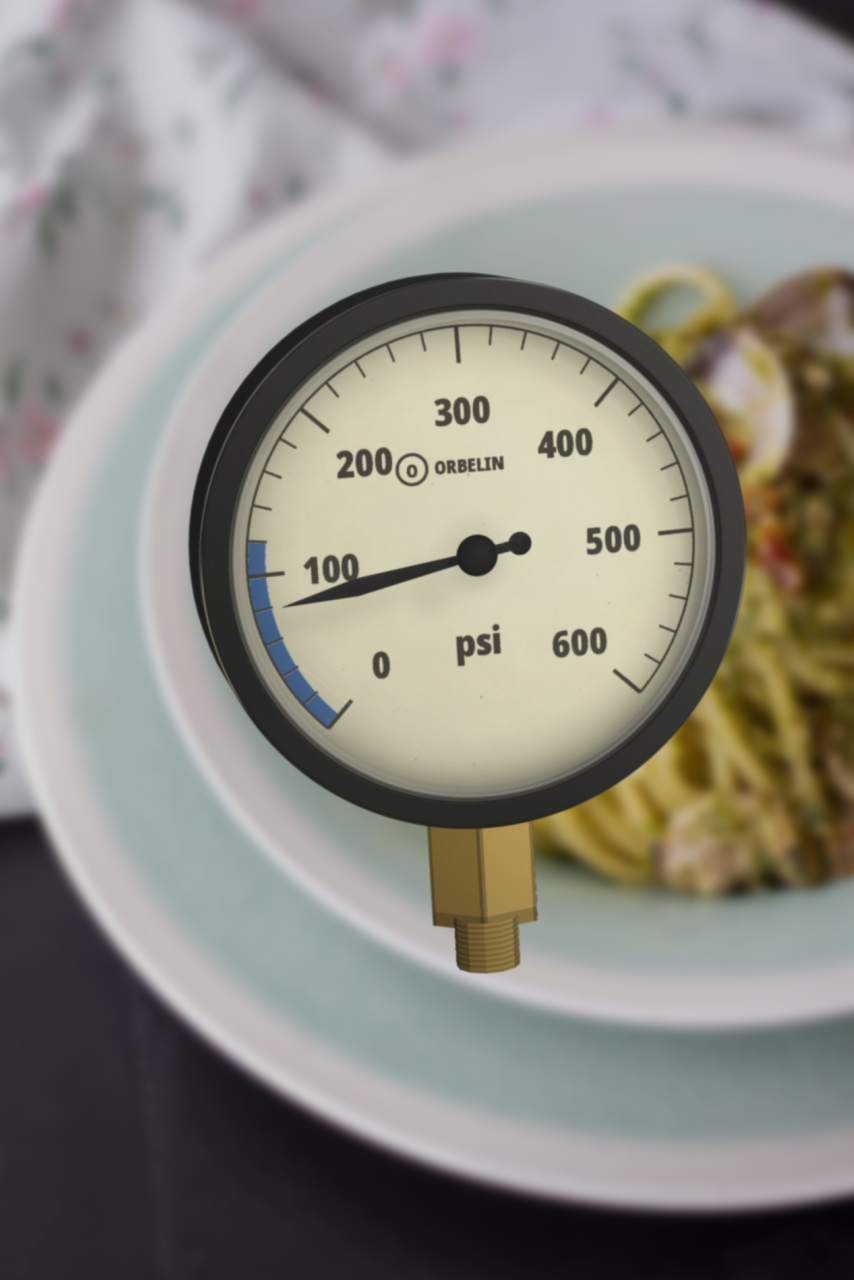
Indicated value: 80 psi
